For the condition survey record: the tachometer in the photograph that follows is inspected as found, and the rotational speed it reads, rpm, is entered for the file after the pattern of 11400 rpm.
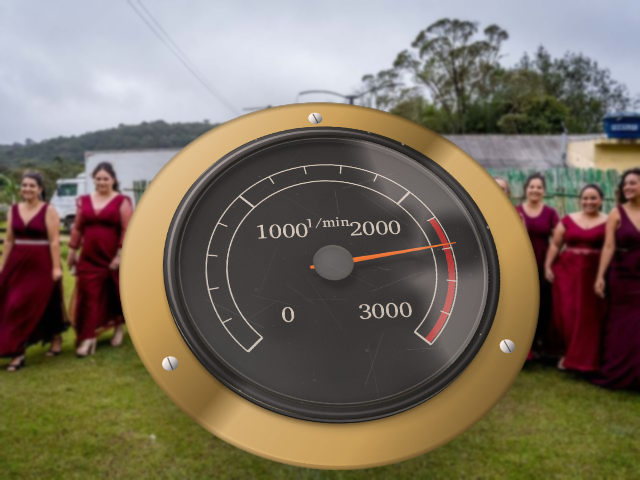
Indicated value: 2400 rpm
